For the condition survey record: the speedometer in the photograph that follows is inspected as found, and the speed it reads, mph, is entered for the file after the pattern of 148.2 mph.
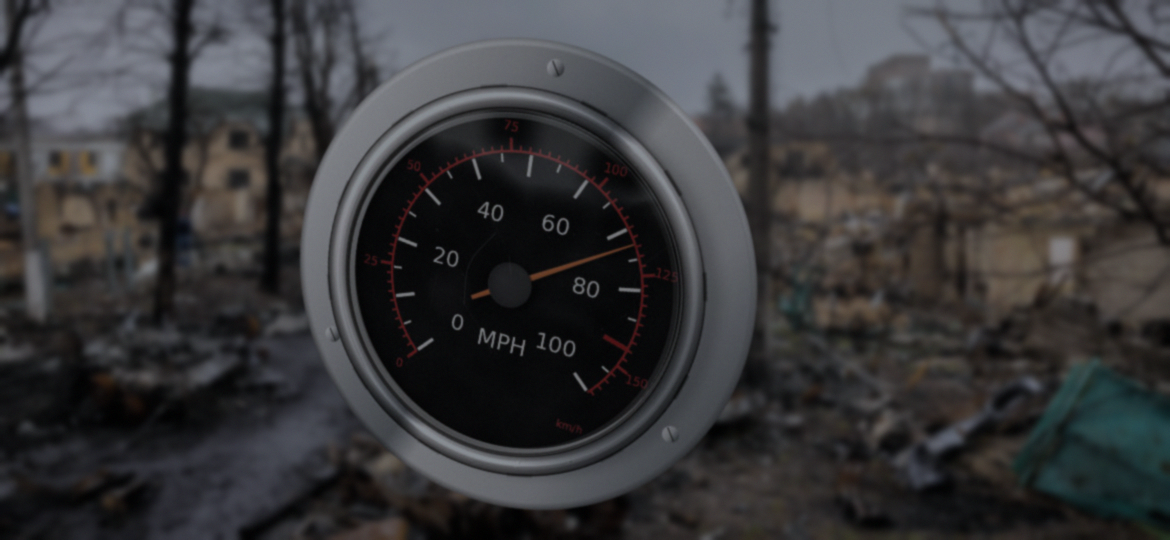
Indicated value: 72.5 mph
